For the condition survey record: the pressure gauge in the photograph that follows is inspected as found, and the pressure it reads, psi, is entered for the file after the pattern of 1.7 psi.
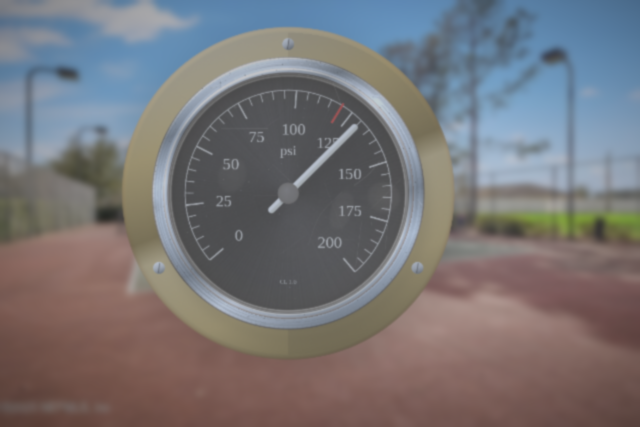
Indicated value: 130 psi
